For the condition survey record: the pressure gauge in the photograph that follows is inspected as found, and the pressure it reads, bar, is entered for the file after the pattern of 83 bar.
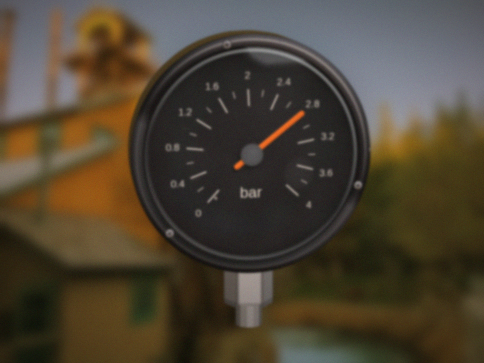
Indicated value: 2.8 bar
